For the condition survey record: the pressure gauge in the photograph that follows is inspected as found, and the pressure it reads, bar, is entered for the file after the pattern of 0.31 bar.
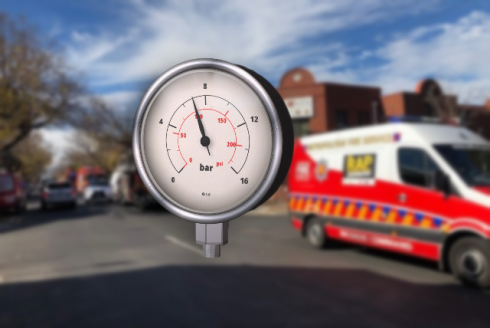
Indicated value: 7 bar
